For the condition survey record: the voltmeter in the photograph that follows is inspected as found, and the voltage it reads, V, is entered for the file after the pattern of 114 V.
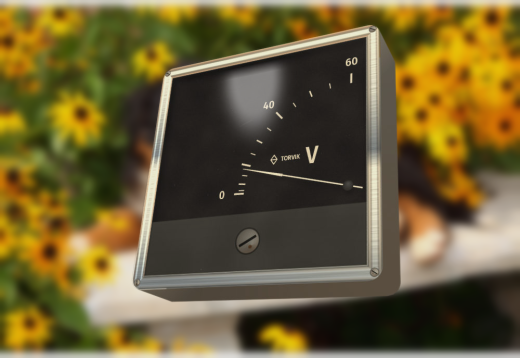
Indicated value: 17.5 V
